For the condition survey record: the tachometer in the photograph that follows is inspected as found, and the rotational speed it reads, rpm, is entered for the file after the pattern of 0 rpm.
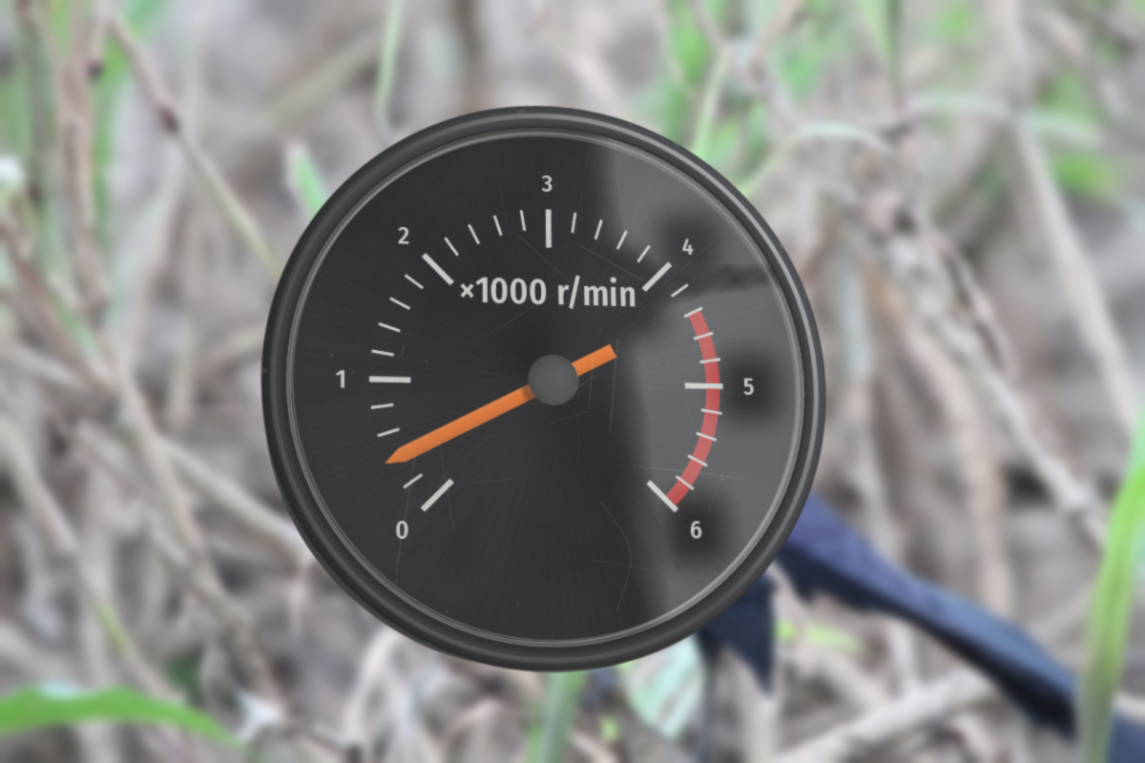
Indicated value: 400 rpm
